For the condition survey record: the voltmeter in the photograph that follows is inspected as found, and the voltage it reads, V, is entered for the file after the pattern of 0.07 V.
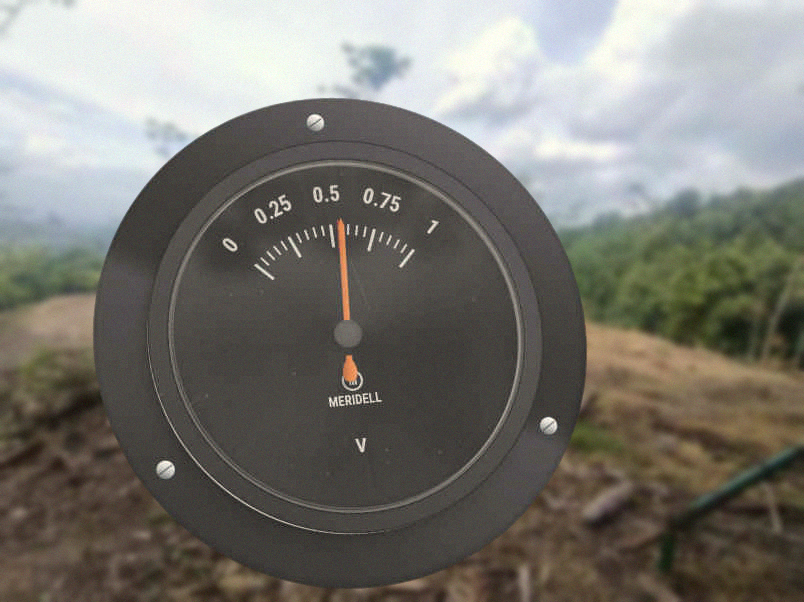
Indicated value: 0.55 V
